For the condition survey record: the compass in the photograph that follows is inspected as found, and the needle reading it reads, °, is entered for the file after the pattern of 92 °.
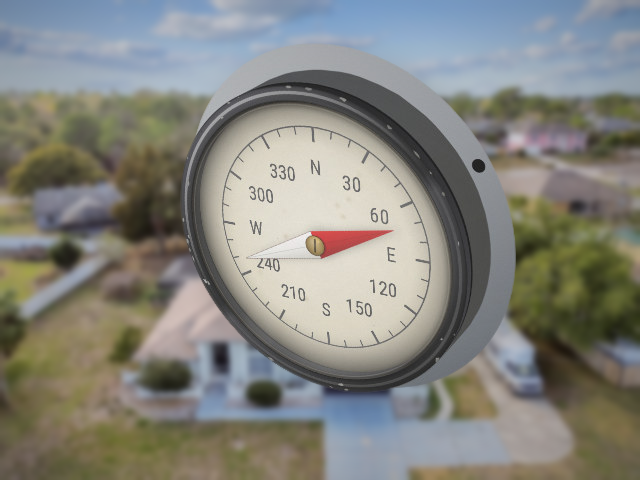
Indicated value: 70 °
